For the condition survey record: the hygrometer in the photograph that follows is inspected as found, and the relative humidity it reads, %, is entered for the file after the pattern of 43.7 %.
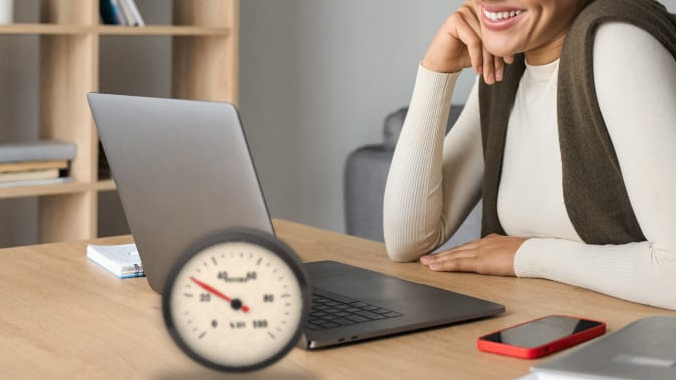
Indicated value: 28 %
